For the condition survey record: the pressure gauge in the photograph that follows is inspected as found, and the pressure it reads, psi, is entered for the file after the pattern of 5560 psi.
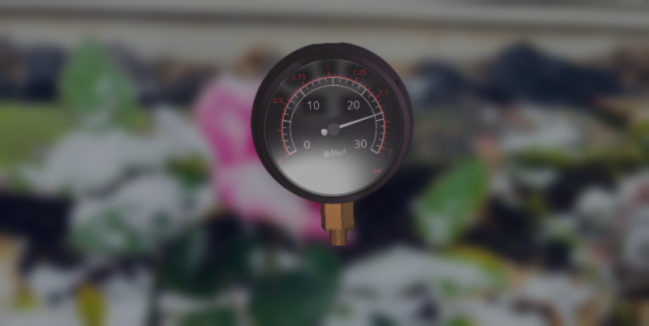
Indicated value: 24 psi
